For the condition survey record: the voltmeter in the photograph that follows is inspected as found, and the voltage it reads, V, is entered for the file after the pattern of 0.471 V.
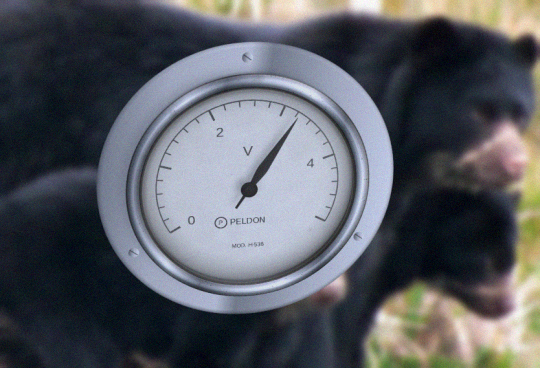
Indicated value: 3.2 V
